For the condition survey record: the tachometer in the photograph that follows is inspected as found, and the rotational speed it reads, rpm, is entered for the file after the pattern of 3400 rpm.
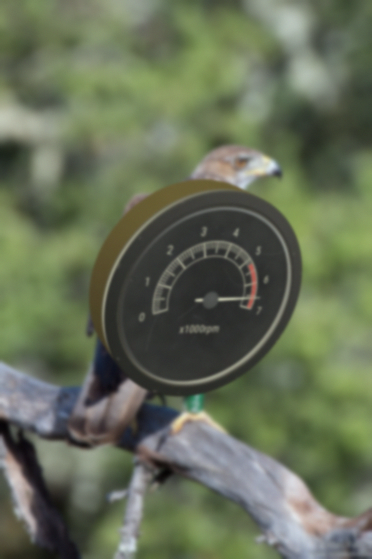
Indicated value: 6500 rpm
